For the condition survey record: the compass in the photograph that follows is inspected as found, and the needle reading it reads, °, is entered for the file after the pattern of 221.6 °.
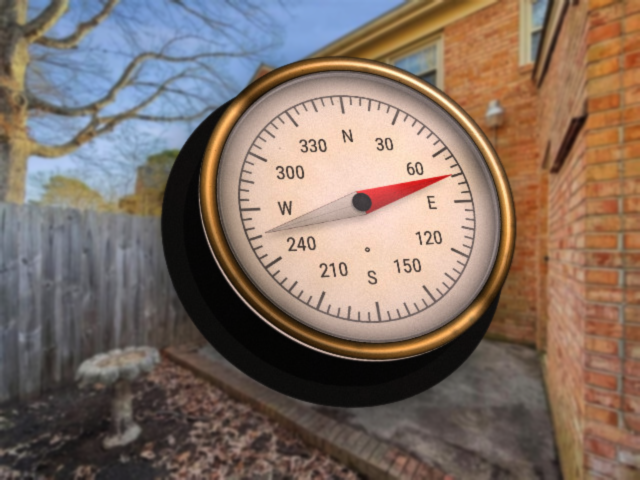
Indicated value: 75 °
